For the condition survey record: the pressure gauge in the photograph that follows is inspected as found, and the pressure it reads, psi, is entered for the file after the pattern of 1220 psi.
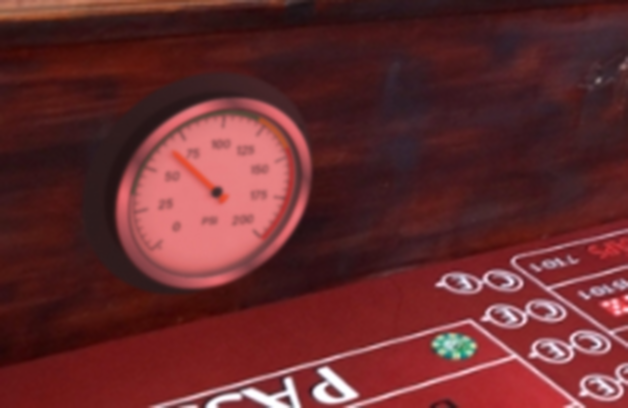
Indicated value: 65 psi
